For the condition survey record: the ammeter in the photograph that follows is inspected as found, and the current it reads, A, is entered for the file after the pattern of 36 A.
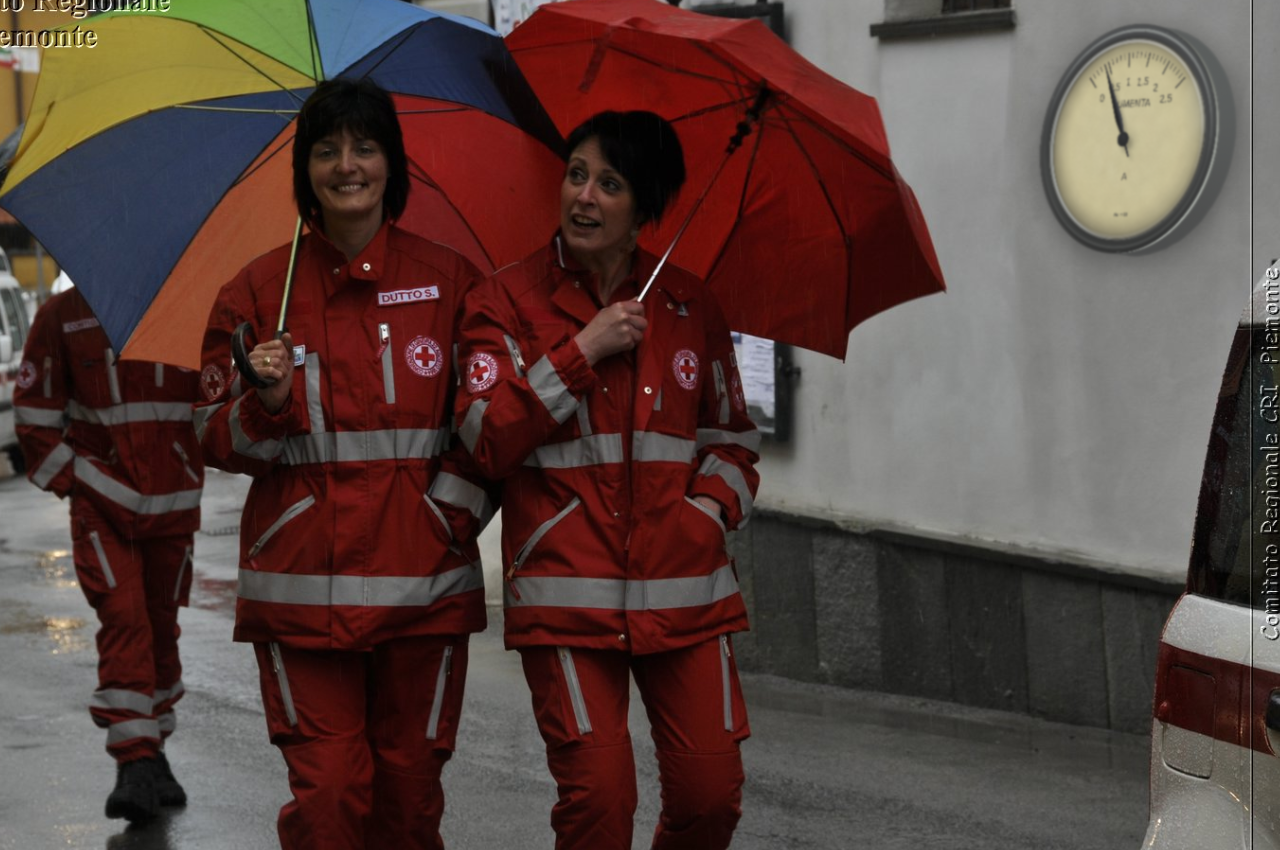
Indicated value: 0.5 A
